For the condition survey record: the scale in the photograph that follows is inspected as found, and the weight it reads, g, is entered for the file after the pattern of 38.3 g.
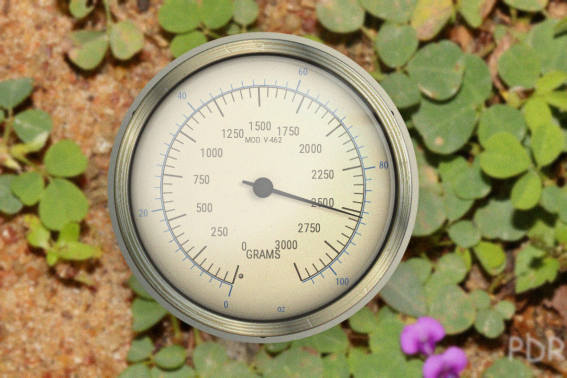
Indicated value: 2525 g
